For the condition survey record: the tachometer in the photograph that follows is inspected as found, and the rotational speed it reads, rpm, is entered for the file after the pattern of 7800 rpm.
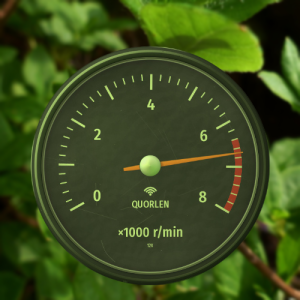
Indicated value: 6700 rpm
